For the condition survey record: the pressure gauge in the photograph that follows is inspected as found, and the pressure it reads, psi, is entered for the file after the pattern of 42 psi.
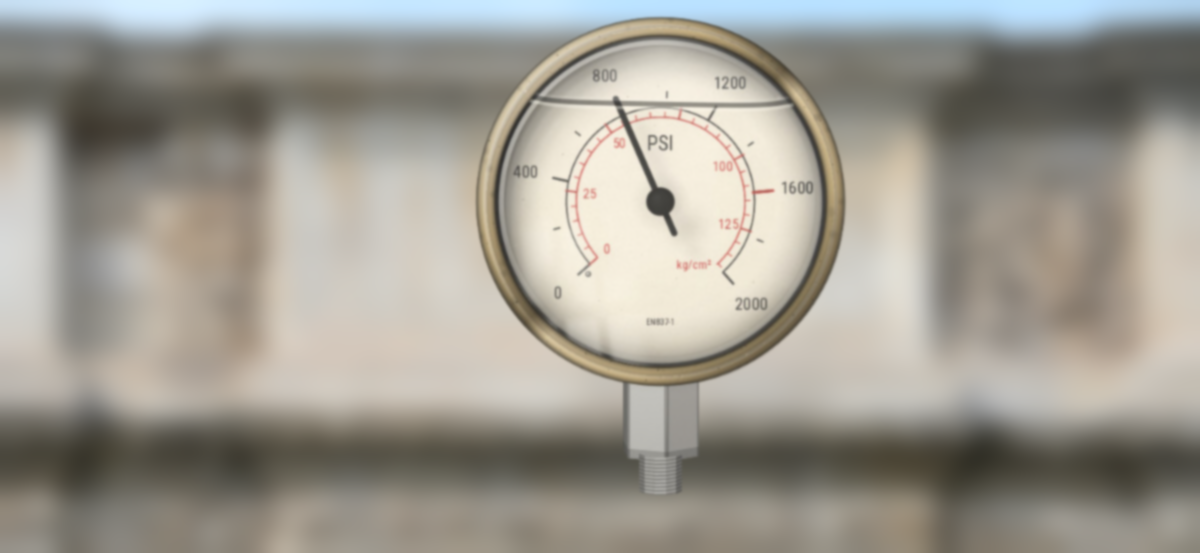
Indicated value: 800 psi
